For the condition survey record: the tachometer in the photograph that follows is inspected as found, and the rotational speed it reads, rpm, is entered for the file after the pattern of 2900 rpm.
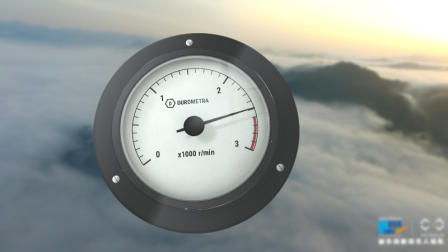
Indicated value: 2500 rpm
